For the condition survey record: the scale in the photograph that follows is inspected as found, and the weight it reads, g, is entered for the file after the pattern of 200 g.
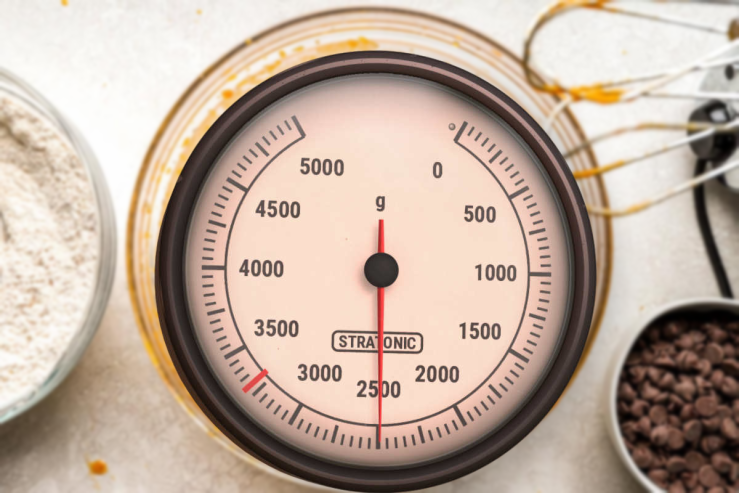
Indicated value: 2500 g
